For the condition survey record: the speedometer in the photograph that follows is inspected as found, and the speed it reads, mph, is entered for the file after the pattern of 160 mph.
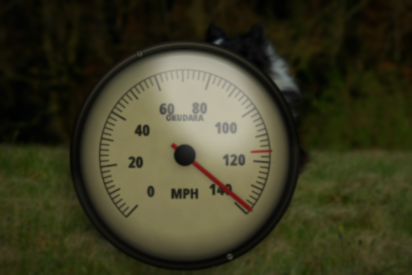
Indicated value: 138 mph
